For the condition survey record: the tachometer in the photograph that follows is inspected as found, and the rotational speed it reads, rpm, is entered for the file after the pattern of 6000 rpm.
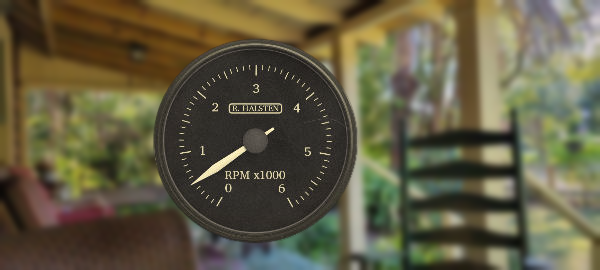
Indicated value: 500 rpm
